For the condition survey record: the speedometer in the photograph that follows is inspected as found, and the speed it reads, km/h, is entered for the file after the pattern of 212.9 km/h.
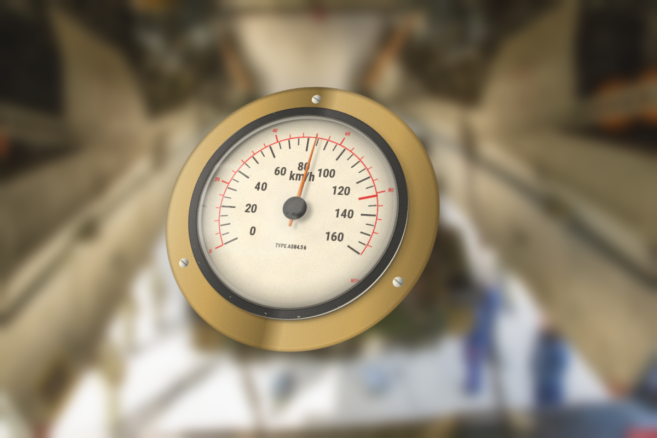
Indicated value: 85 km/h
